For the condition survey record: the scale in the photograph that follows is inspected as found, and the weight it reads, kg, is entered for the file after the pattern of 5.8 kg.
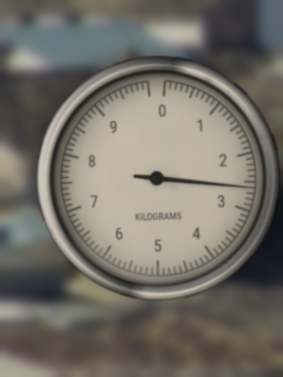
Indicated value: 2.6 kg
